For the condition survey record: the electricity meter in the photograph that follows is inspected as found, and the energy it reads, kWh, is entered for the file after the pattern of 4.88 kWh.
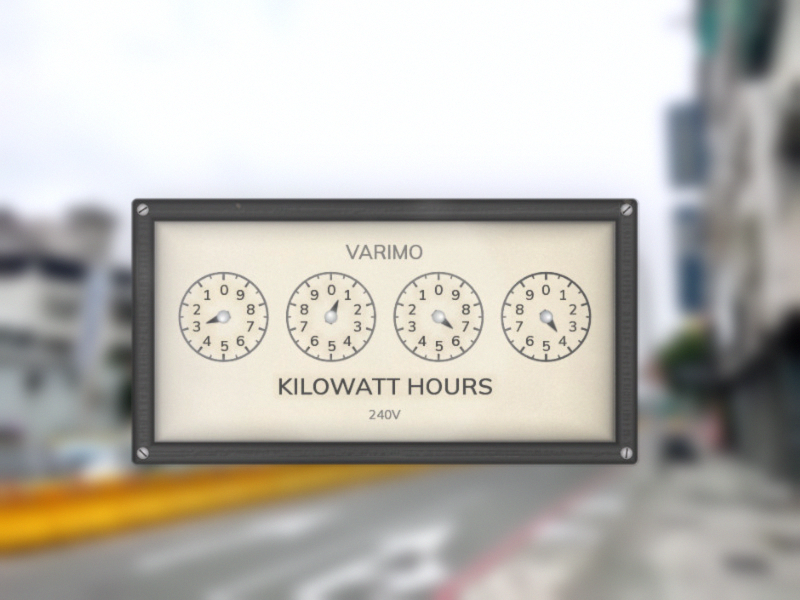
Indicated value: 3064 kWh
